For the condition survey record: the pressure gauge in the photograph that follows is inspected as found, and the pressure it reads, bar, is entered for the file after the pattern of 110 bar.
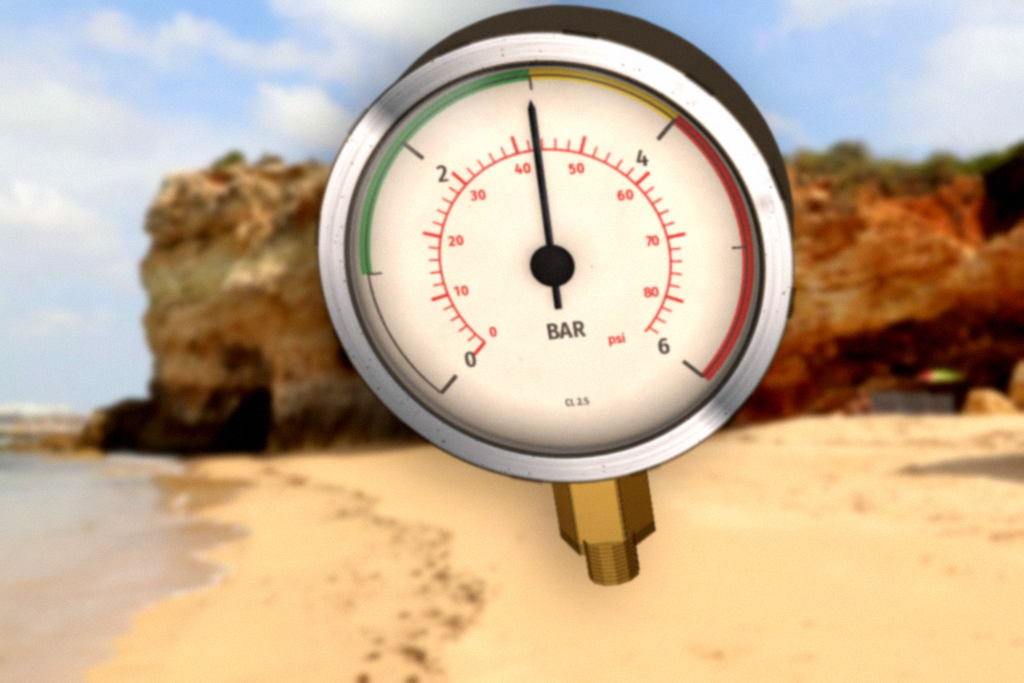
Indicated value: 3 bar
